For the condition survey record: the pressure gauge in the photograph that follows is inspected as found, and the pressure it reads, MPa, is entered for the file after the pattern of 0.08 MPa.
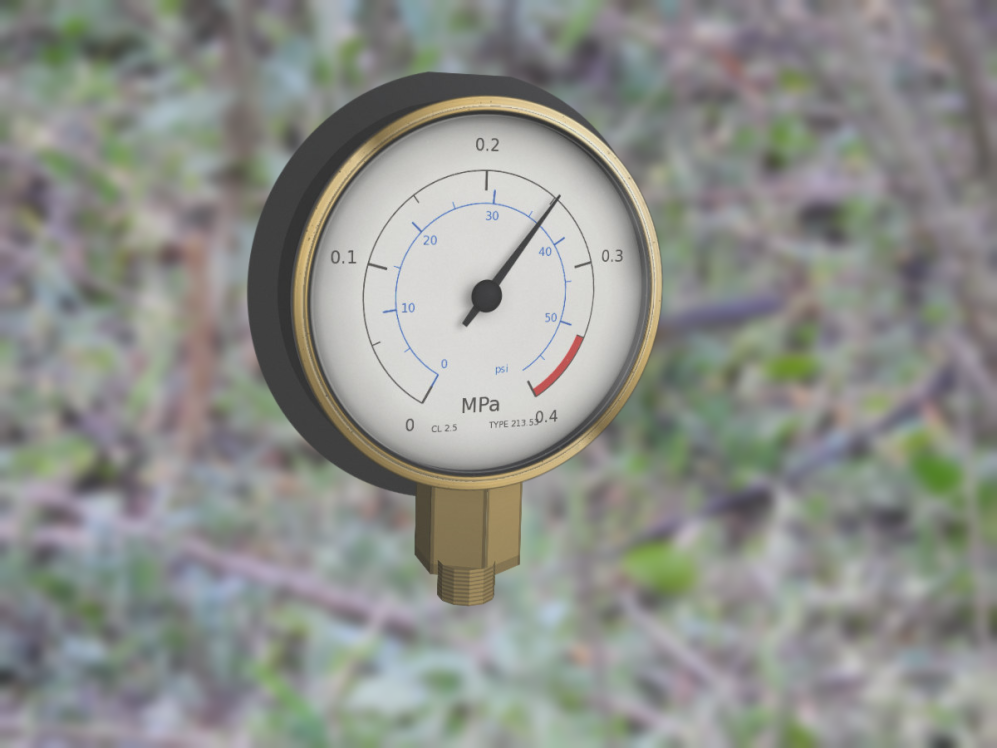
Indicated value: 0.25 MPa
